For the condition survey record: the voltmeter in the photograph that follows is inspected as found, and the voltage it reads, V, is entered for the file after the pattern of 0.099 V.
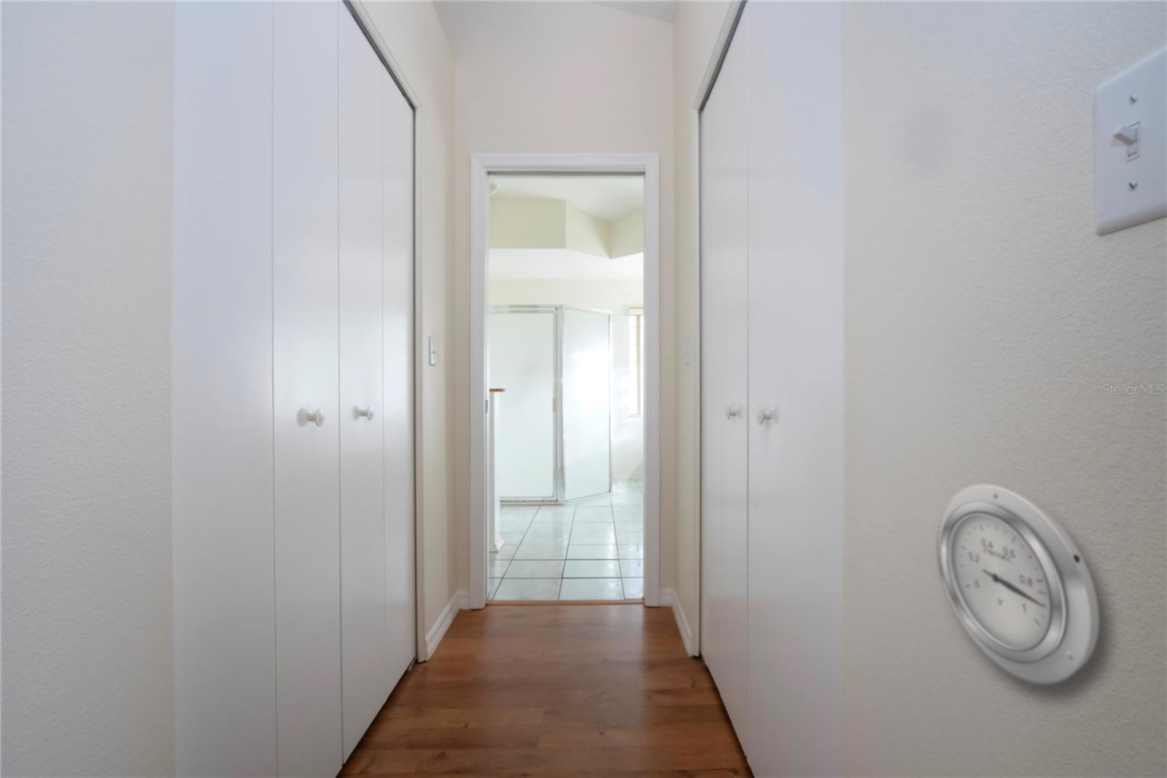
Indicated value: 0.9 V
